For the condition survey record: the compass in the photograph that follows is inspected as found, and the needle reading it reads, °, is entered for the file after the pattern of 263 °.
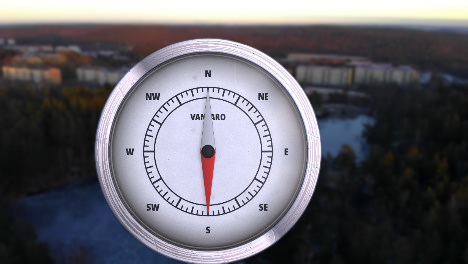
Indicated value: 180 °
